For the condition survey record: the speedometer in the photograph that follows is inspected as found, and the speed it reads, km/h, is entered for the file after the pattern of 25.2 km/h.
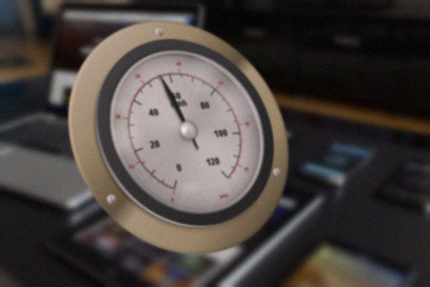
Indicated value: 55 km/h
